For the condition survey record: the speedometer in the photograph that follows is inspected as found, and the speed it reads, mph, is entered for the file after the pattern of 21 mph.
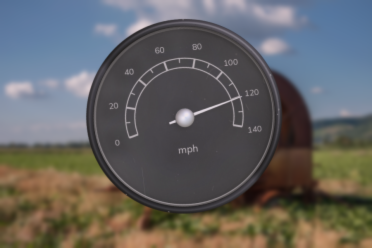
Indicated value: 120 mph
